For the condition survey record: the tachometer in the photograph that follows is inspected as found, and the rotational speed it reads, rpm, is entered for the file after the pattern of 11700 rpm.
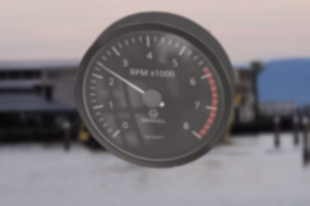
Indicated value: 2400 rpm
